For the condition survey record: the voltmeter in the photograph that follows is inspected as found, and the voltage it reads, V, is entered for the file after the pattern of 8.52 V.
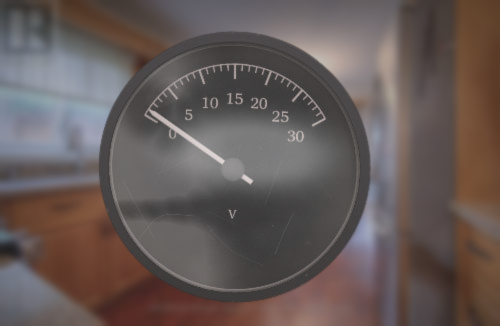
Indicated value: 1 V
